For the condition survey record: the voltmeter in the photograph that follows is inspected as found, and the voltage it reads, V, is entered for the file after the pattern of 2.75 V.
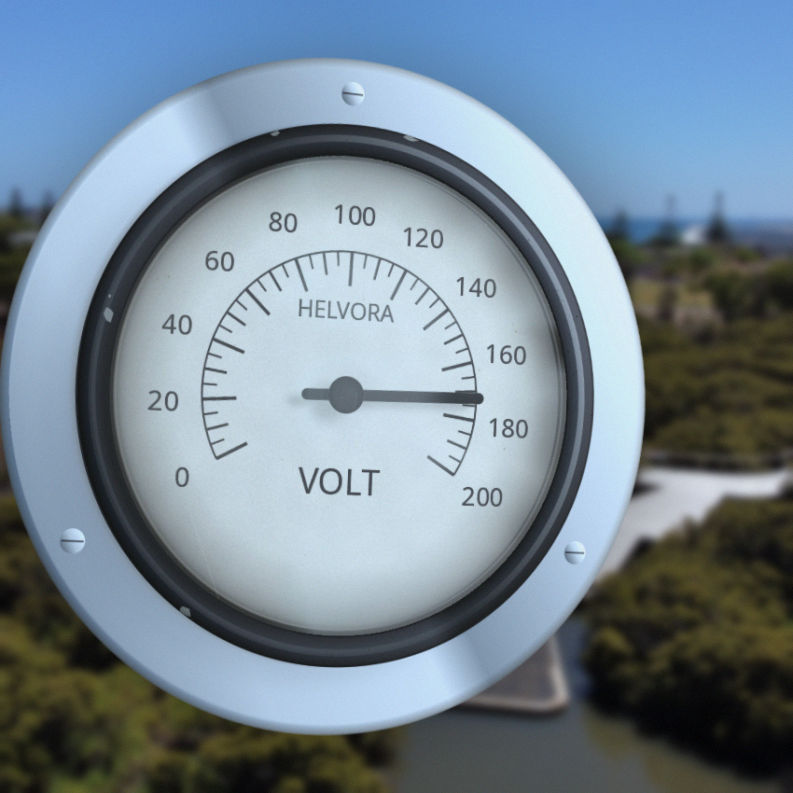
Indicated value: 172.5 V
